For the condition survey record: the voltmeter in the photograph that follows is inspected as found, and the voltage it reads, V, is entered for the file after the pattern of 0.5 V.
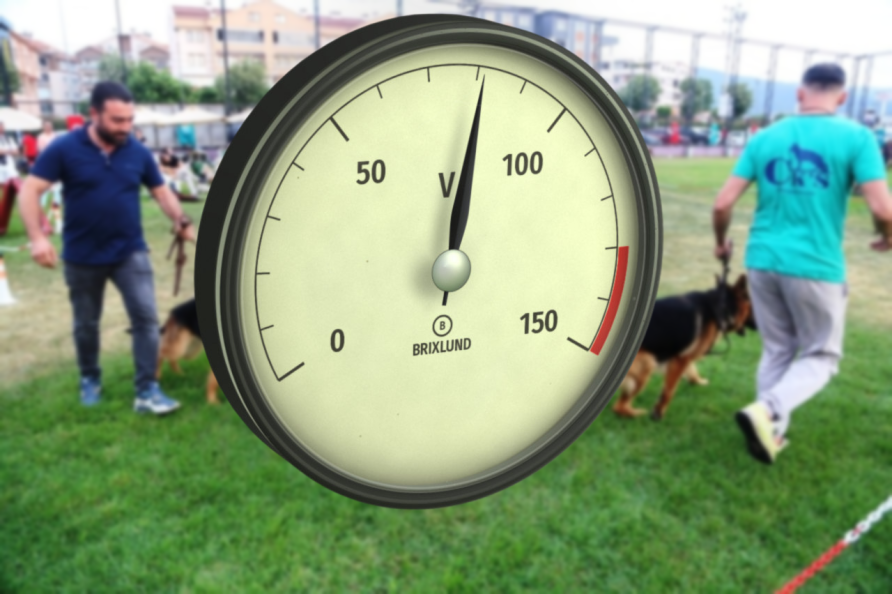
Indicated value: 80 V
